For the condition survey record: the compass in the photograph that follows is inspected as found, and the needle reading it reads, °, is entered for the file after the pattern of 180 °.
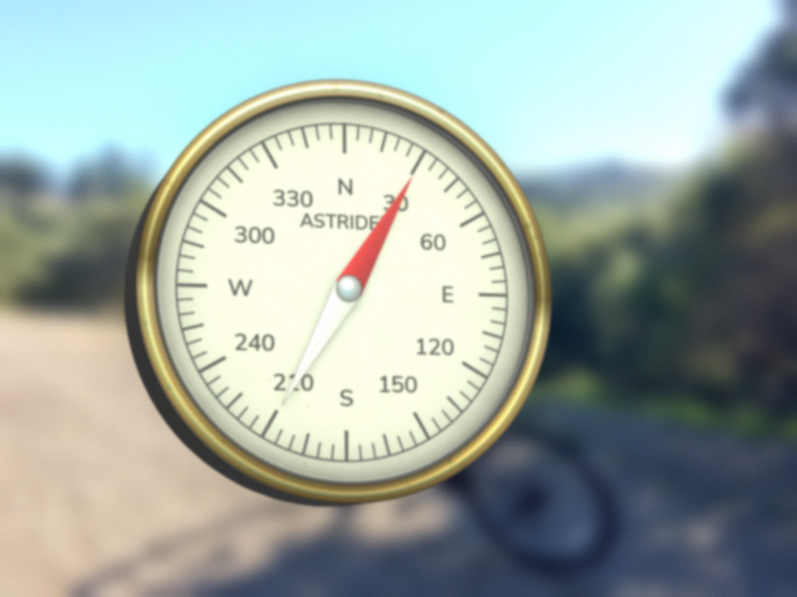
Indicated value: 30 °
